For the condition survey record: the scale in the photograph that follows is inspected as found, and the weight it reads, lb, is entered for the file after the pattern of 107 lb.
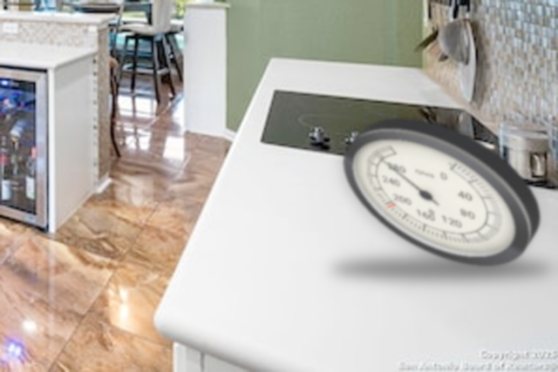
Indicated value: 280 lb
